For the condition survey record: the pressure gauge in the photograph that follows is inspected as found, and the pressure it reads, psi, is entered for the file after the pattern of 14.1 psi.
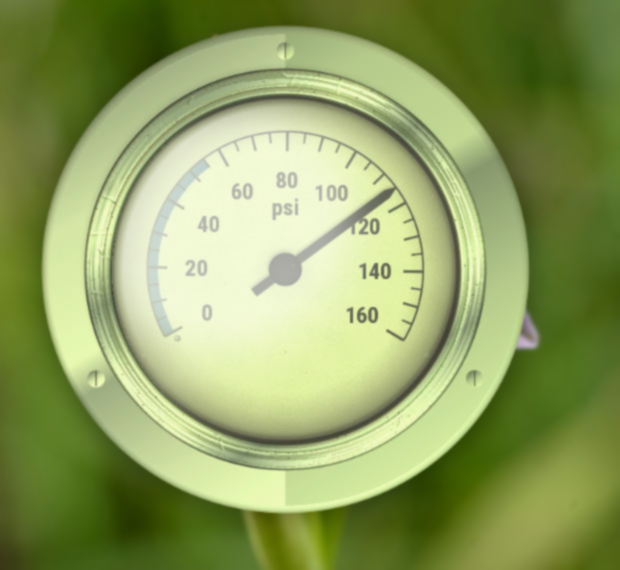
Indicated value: 115 psi
